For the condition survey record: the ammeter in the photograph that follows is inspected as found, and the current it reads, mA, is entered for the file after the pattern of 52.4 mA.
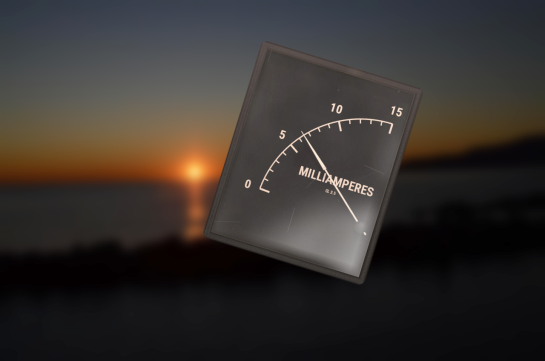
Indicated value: 6.5 mA
